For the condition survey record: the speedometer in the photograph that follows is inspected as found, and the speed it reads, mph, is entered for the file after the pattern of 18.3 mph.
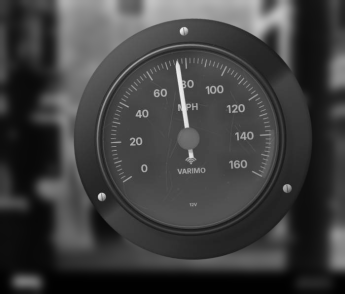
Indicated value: 76 mph
